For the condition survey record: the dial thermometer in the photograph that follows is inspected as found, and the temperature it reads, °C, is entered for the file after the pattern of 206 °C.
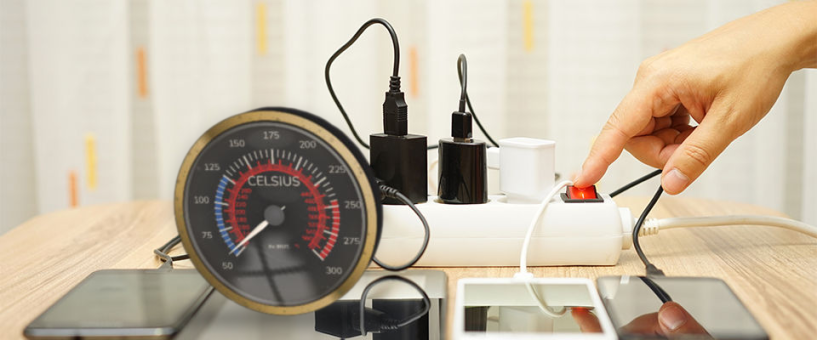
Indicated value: 55 °C
